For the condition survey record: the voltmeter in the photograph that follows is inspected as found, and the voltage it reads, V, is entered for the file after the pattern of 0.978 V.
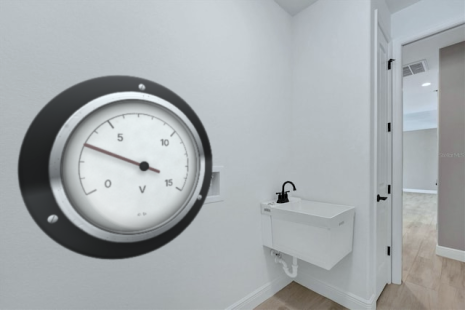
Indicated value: 3 V
